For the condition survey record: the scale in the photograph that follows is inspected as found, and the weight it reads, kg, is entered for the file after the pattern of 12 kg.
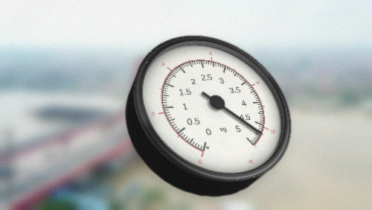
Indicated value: 4.75 kg
